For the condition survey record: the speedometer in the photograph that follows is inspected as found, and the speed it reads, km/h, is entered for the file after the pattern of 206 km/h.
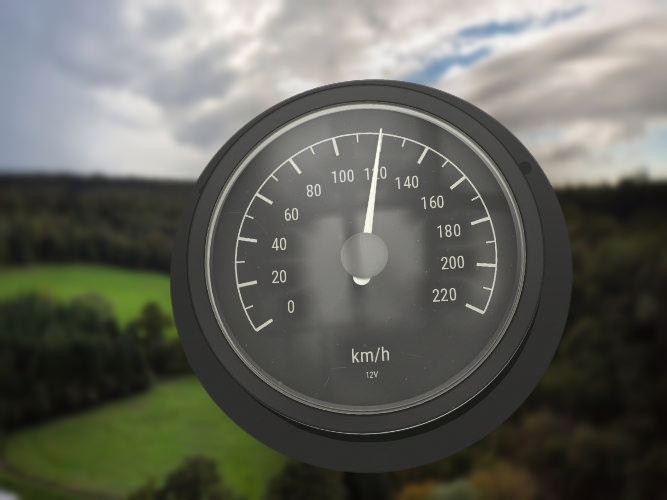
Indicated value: 120 km/h
